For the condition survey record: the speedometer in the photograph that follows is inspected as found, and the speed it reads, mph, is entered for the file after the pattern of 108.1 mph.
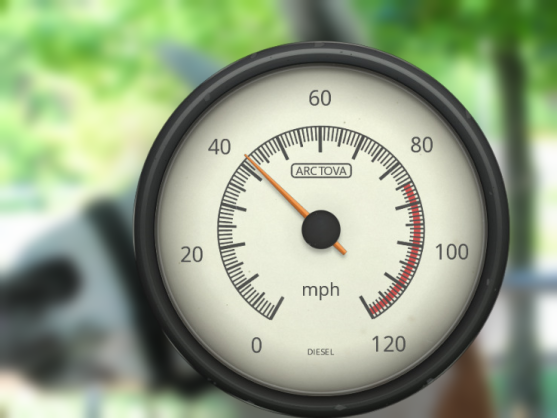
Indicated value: 42 mph
